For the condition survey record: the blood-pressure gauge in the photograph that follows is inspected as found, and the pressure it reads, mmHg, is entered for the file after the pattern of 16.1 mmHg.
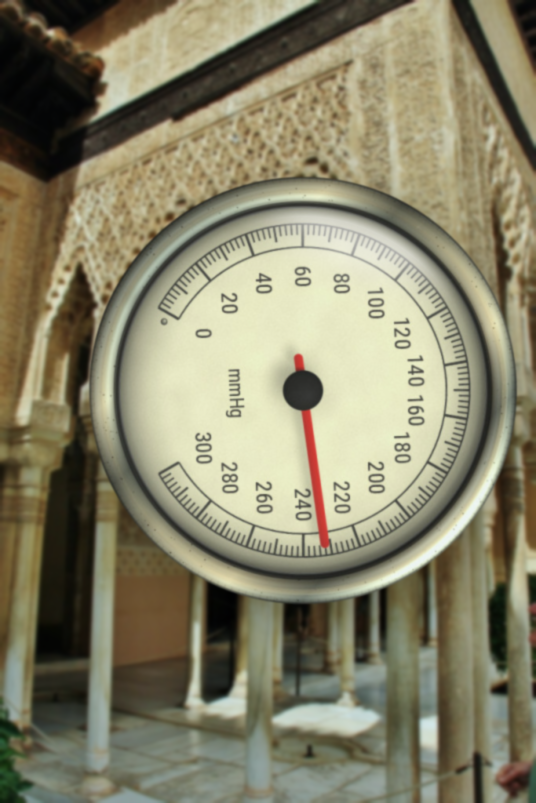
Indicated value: 232 mmHg
